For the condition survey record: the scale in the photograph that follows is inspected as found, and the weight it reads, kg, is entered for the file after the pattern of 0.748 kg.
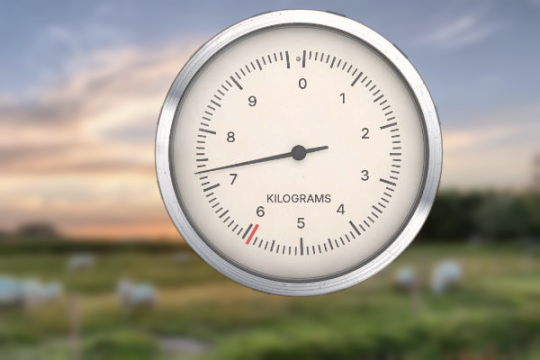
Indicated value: 7.3 kg
